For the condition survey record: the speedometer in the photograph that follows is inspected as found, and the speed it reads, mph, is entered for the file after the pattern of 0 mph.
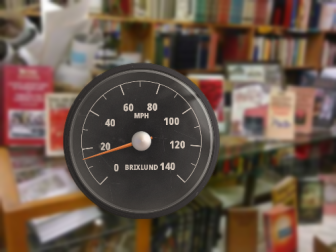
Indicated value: 15 mph
